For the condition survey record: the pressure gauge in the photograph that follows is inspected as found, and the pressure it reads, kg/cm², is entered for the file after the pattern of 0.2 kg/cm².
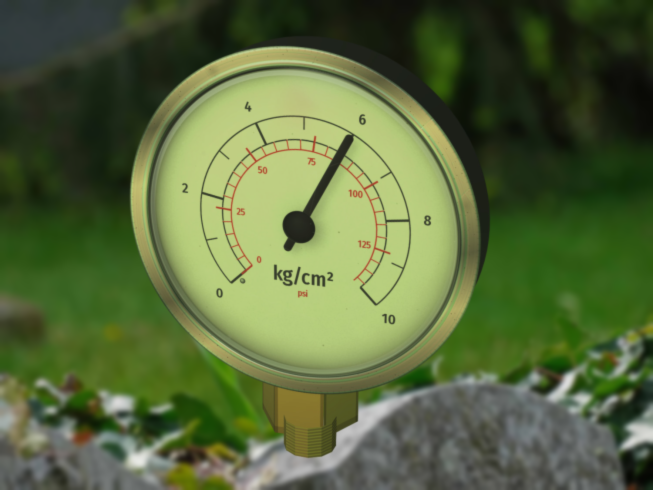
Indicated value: 6 kg/cm²
